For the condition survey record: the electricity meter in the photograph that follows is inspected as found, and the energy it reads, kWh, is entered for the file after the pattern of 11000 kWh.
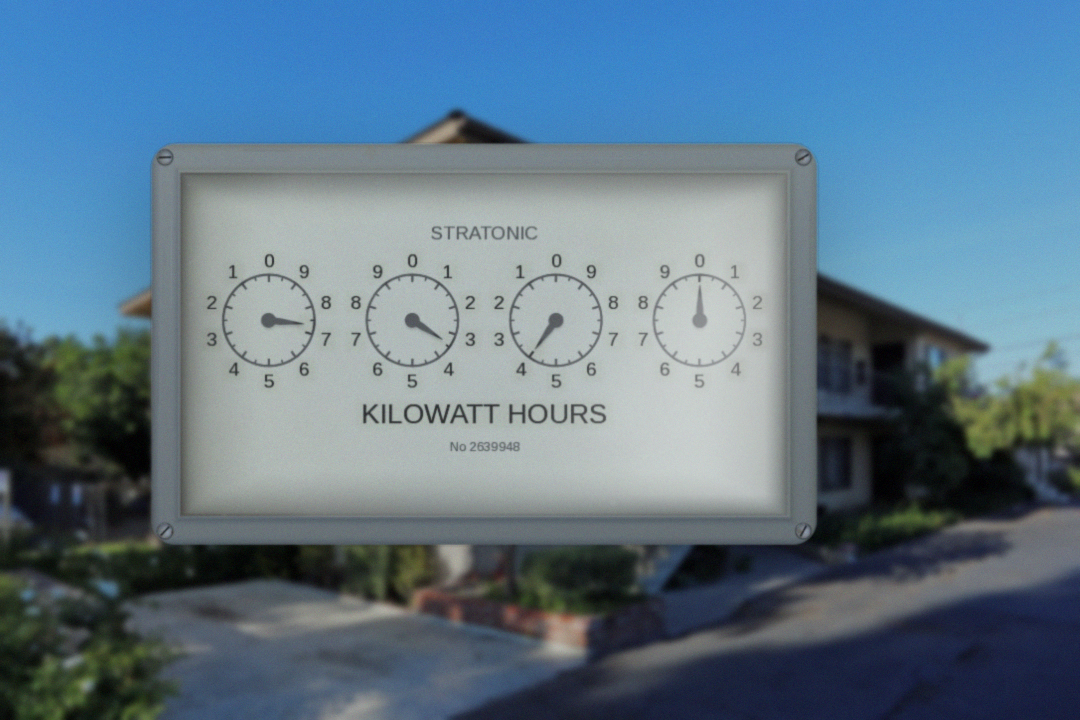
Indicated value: 7340 kWh
